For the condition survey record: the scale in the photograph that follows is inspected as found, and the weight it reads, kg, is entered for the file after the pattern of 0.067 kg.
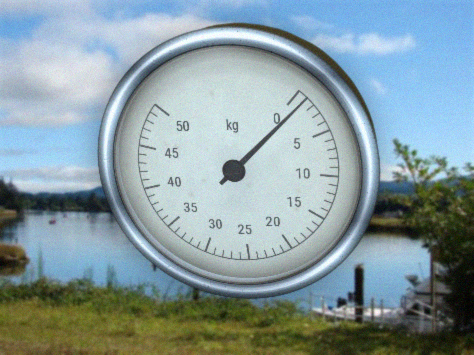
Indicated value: 1 kg
